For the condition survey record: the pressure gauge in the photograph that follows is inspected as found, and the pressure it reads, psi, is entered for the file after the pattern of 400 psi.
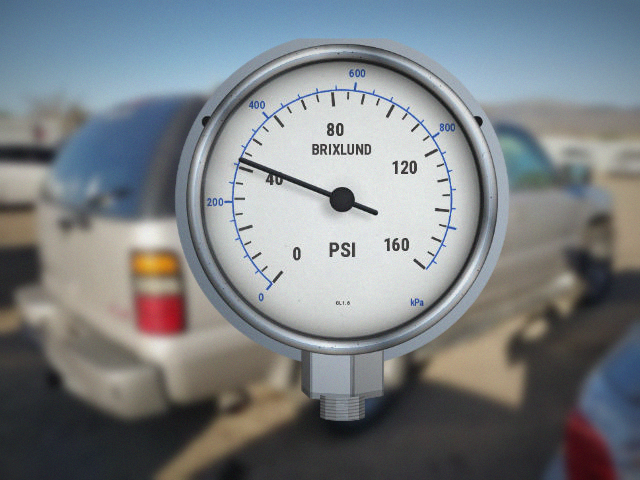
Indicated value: 42.5 psi
